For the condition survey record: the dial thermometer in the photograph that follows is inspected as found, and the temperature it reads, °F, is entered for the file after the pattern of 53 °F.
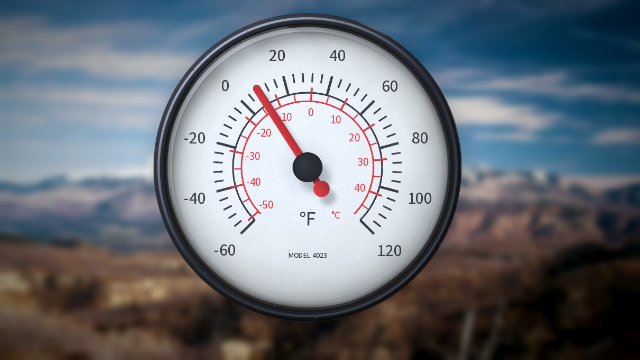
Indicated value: 8 °F
